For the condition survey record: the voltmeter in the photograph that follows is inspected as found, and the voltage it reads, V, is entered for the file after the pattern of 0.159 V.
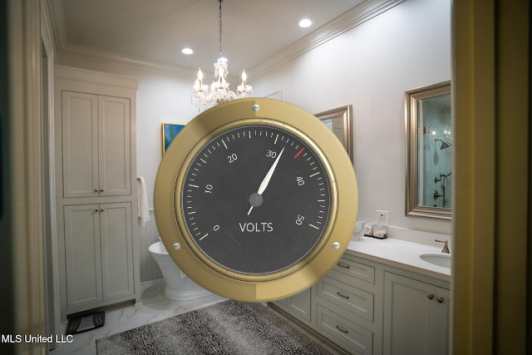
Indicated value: 32 V
